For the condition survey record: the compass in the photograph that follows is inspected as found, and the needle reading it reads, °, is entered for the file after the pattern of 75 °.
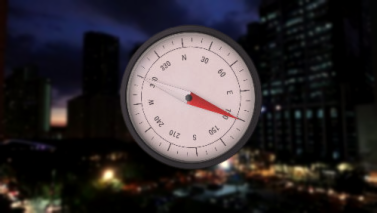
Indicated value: 120 °
